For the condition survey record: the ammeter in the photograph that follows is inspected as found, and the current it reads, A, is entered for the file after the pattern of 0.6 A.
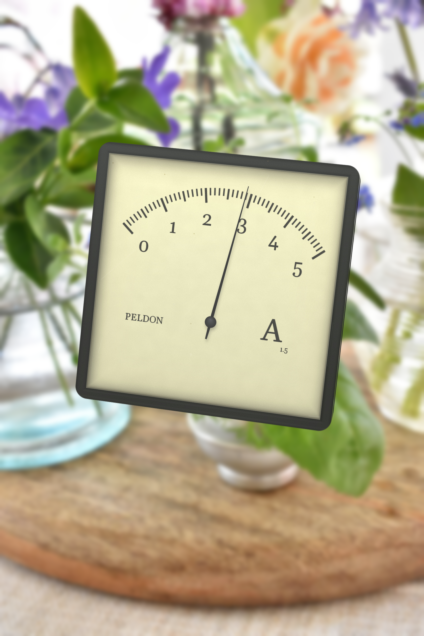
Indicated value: 2.9 A
